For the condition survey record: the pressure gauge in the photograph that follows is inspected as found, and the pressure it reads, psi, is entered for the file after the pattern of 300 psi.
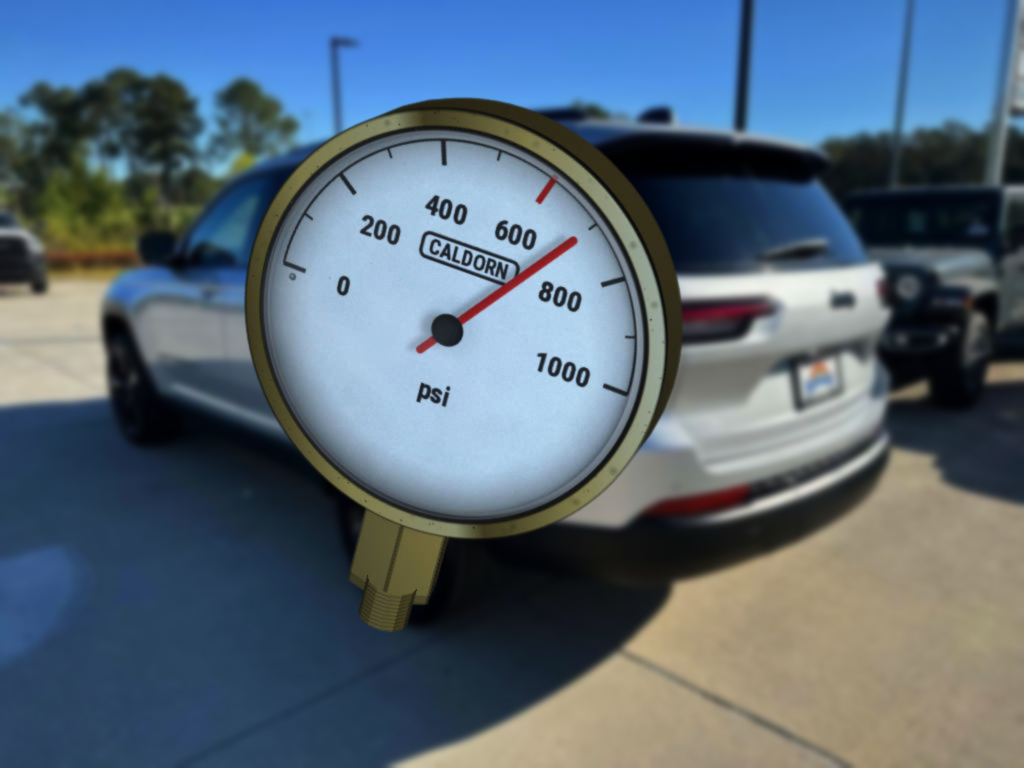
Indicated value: 700 psi
